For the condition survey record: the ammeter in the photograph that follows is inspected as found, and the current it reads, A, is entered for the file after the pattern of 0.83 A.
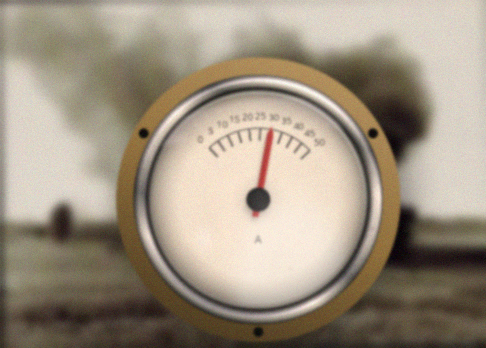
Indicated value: 30 A
